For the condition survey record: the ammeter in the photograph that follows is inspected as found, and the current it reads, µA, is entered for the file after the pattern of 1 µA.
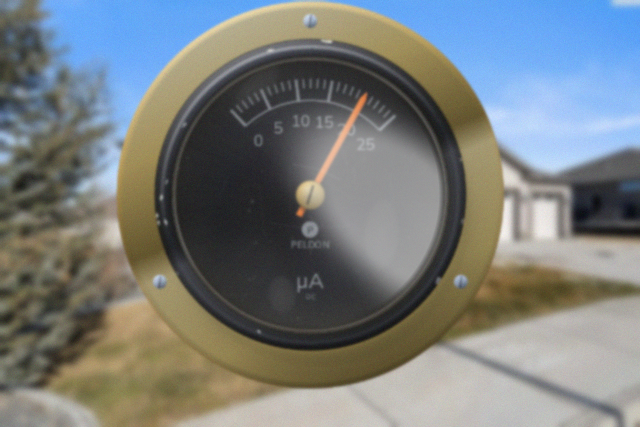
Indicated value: 20 µA
